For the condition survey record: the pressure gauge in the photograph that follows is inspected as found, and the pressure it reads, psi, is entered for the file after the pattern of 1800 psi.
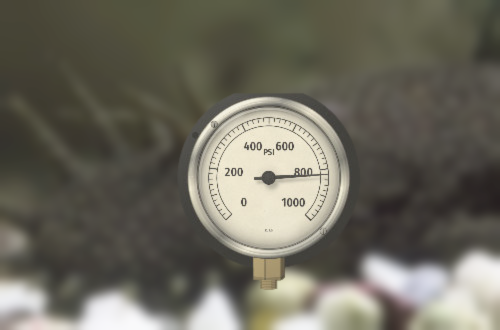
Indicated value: 820 psi
